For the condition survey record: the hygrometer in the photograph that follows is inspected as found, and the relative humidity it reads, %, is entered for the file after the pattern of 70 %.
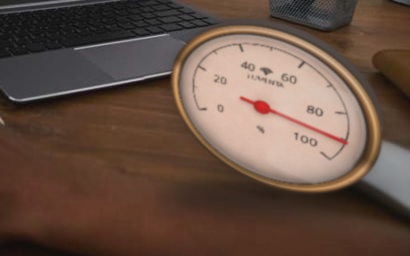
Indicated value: 90 %
